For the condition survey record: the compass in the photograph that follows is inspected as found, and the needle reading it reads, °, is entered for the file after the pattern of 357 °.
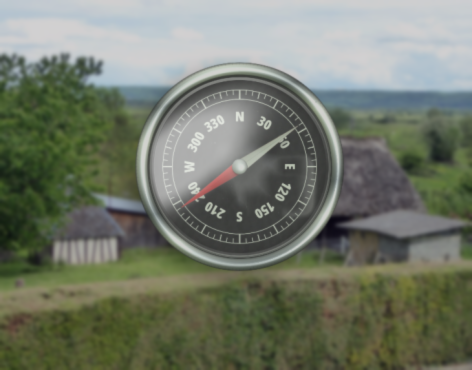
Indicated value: 235 °
